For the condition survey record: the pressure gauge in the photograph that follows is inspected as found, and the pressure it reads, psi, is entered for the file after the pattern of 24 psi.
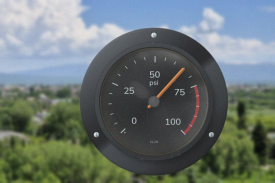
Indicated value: 65 psi
